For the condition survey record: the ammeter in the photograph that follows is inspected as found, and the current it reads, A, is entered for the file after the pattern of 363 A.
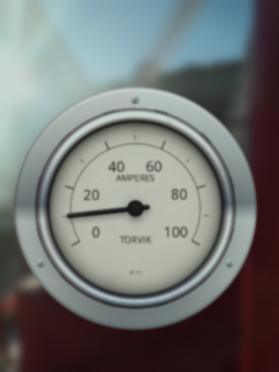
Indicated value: 10 A
